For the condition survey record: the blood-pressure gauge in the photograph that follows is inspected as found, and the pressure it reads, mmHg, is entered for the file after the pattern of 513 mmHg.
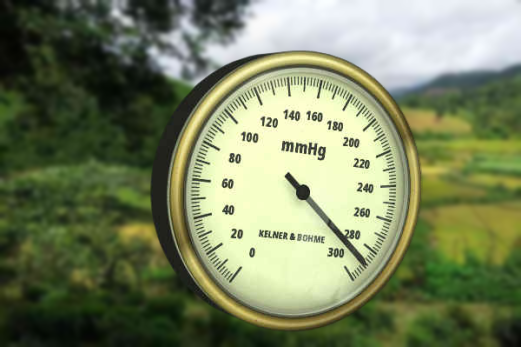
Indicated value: 290 mmHg
